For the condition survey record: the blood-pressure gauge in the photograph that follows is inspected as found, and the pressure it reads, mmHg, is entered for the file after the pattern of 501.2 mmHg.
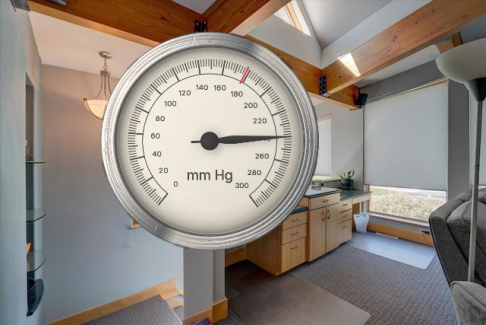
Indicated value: 240 mmHg
